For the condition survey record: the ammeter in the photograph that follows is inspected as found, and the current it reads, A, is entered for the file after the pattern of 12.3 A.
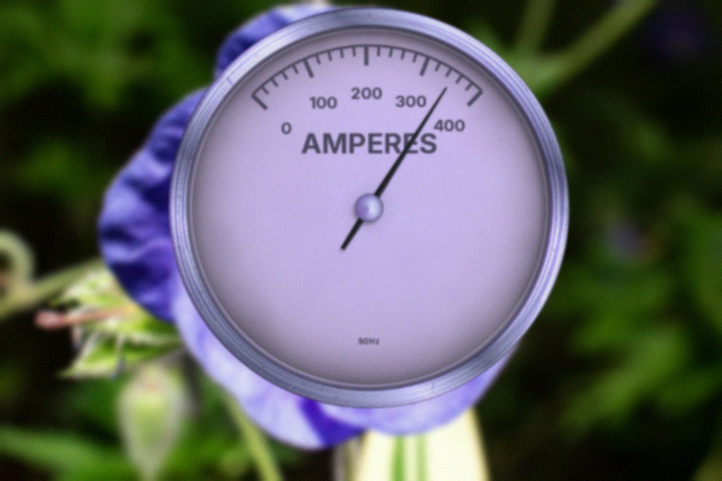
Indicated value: 350 A
